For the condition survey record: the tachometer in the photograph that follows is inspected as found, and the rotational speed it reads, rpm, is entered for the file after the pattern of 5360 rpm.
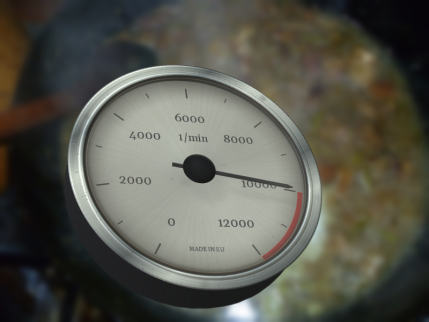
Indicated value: 10000 rpm
